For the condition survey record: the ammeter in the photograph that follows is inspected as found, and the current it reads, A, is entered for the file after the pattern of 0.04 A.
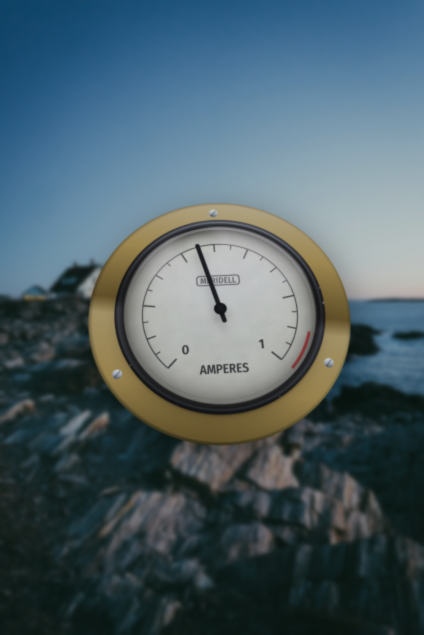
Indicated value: 0.45 A
